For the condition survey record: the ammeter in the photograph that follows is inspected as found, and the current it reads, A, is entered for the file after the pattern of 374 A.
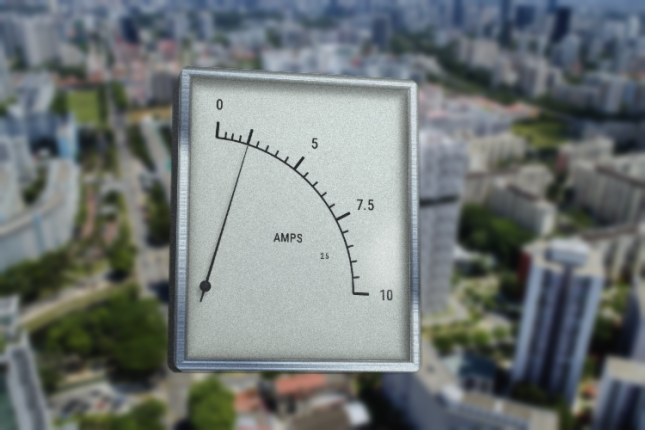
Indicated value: 2.5 A
